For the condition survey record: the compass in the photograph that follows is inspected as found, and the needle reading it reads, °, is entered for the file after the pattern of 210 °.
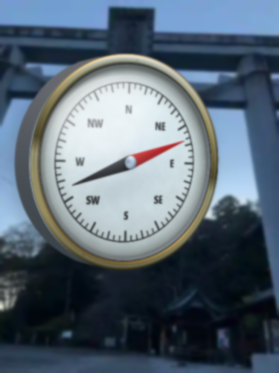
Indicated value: 70 °
